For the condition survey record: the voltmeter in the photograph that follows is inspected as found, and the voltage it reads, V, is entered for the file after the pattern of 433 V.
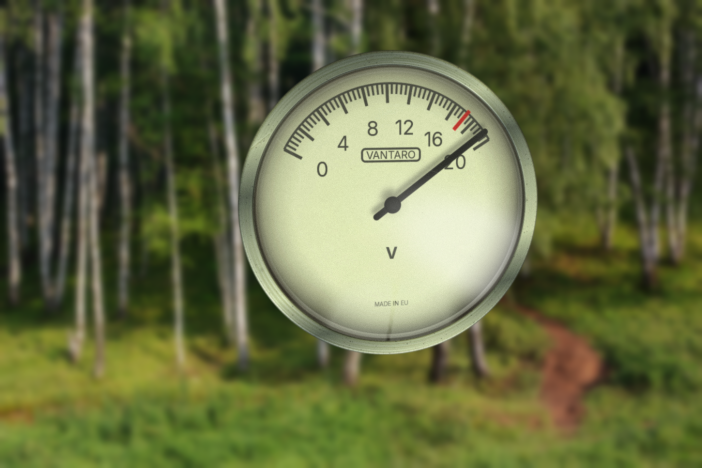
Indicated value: 19.2 V
